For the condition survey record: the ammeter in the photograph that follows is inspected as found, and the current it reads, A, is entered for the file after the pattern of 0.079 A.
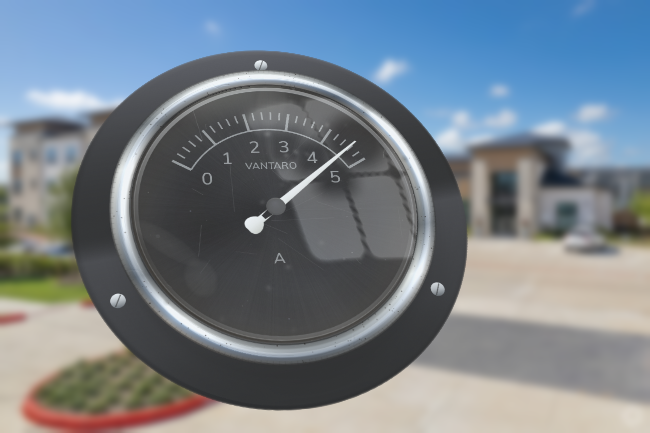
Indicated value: 4.6 A
